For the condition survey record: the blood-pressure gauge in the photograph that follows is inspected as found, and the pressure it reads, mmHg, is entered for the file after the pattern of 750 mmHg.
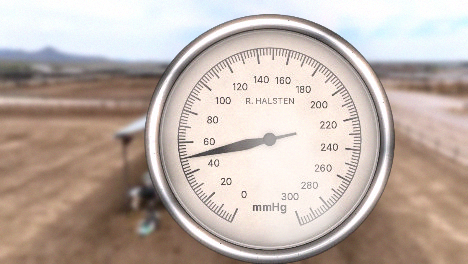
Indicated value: 50 mmHg
